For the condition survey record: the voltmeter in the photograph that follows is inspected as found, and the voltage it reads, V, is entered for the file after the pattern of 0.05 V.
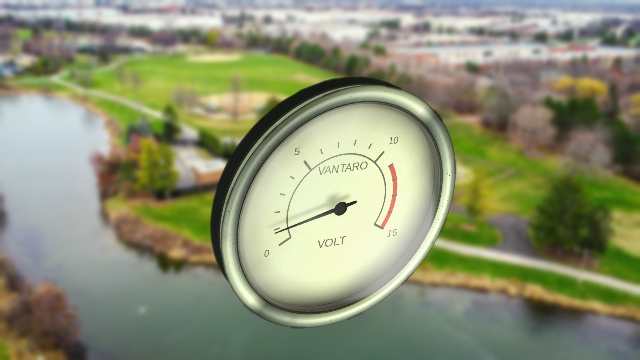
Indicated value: 1 V
